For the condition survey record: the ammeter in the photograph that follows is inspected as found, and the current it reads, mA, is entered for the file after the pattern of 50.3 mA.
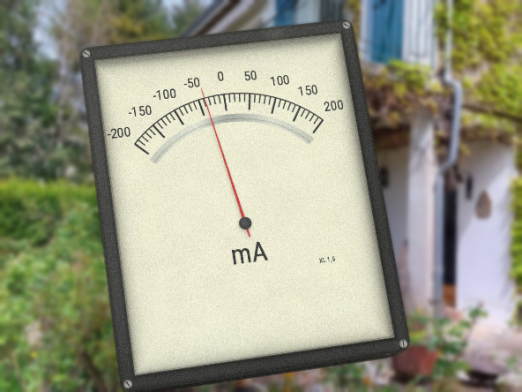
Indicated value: -40 mA
